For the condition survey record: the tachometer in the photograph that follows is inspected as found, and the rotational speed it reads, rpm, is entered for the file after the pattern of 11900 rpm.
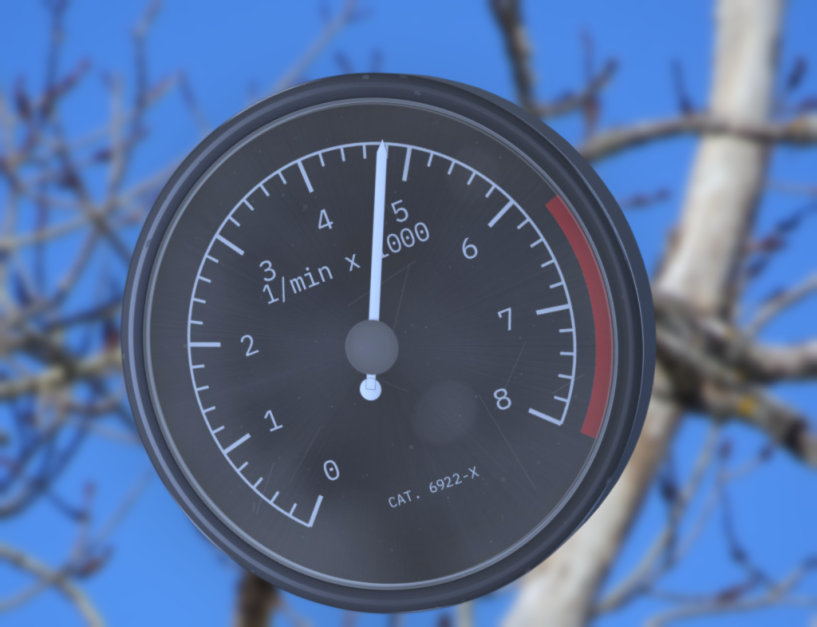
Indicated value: 4800 rpm
